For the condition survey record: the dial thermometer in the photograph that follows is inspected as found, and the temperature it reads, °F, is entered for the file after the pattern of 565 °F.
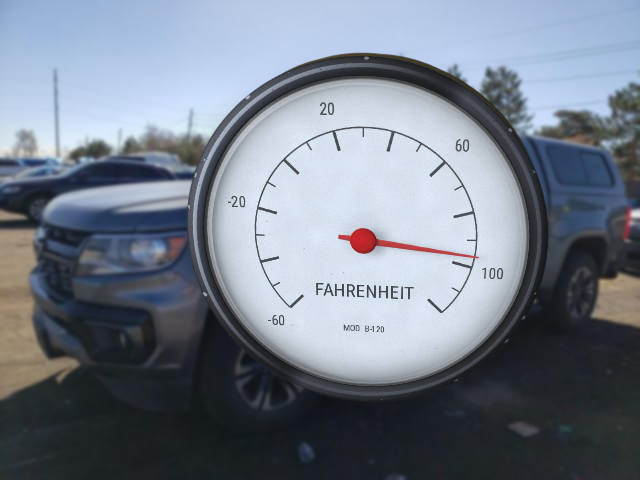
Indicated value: 95 °F
